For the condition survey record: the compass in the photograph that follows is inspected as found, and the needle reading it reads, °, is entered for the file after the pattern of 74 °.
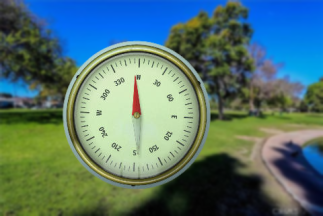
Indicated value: 355 °
